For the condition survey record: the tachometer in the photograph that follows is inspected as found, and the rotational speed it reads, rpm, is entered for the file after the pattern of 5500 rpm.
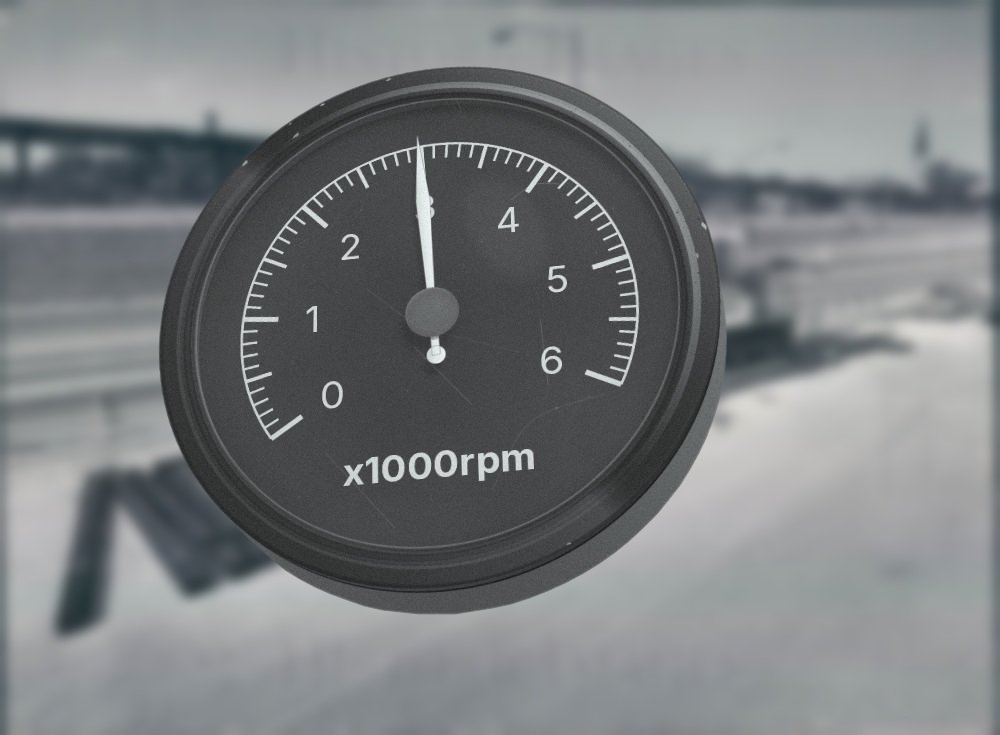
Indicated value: 3000 rpm
